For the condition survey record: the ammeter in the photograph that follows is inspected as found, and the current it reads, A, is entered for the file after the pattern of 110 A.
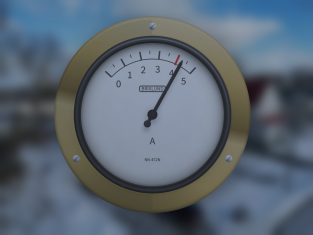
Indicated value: 4.25 A
